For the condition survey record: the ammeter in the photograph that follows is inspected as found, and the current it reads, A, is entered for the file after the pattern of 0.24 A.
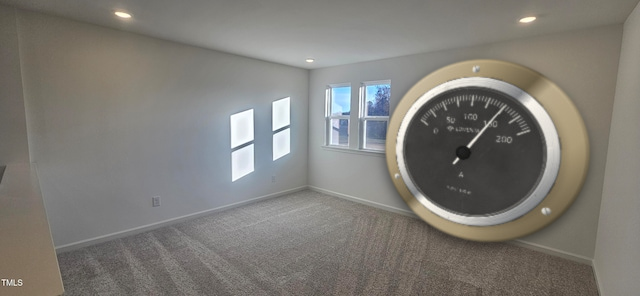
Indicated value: 150 A
